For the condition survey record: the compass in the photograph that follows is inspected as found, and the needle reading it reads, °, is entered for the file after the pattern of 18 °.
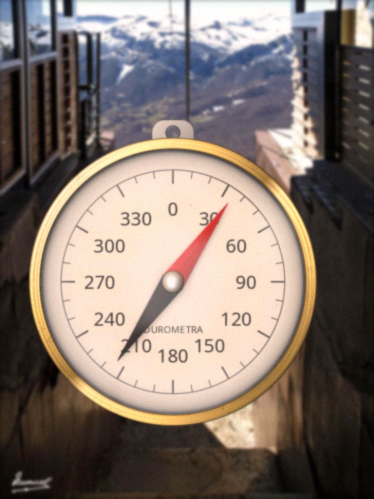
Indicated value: 35 °
